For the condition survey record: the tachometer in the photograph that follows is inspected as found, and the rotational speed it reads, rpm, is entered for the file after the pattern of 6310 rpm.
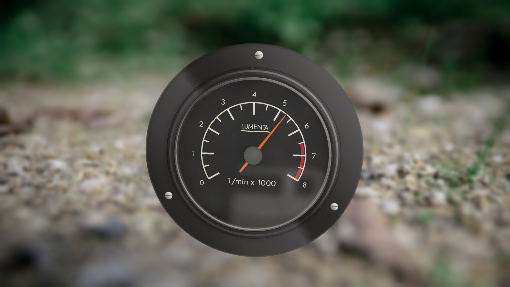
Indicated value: 5250 rpm
